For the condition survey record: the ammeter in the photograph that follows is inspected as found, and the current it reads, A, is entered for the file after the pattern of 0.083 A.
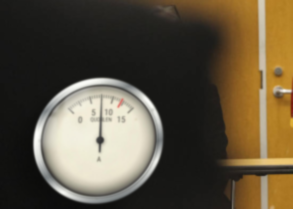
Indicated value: 7.5 A
